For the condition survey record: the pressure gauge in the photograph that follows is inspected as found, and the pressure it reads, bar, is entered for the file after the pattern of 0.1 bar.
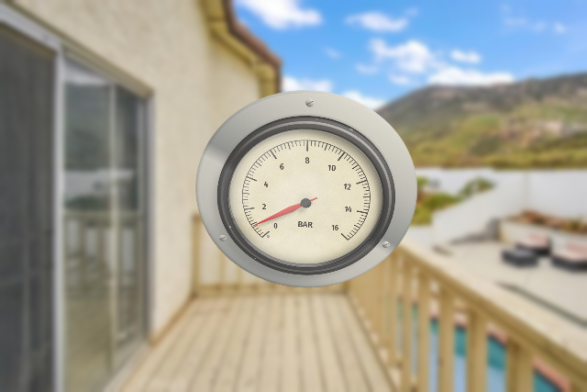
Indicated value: 1 bar
